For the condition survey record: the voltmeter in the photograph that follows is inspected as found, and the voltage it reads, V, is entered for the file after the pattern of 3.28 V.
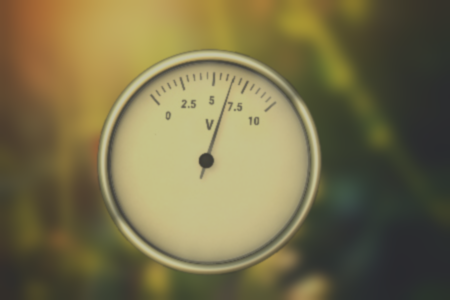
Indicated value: 6.5 V
